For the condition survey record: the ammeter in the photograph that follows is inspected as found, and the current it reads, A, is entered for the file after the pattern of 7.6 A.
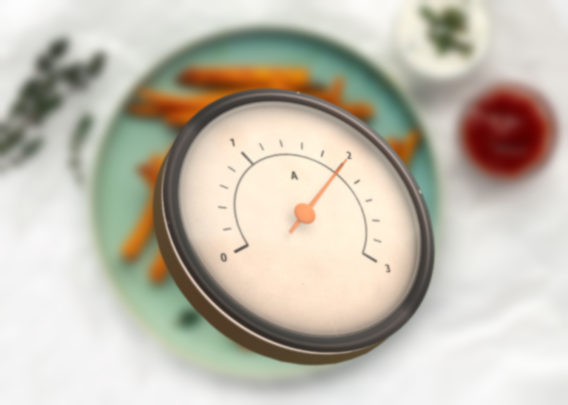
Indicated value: 2 A
